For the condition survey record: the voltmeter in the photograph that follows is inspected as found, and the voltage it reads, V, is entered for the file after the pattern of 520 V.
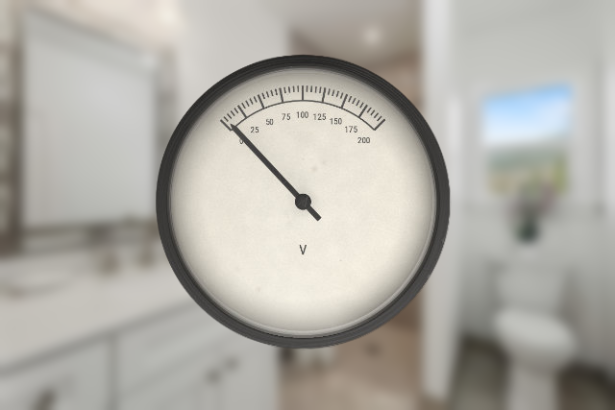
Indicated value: 5 V
